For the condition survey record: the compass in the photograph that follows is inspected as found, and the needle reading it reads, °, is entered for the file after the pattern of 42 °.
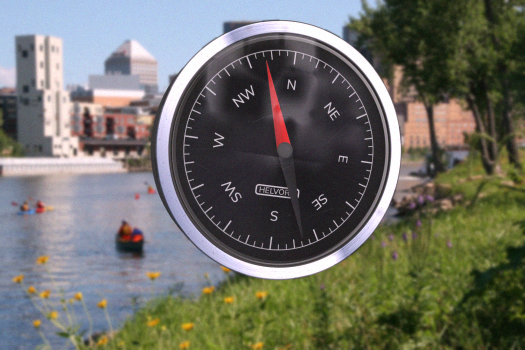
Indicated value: 340 °
